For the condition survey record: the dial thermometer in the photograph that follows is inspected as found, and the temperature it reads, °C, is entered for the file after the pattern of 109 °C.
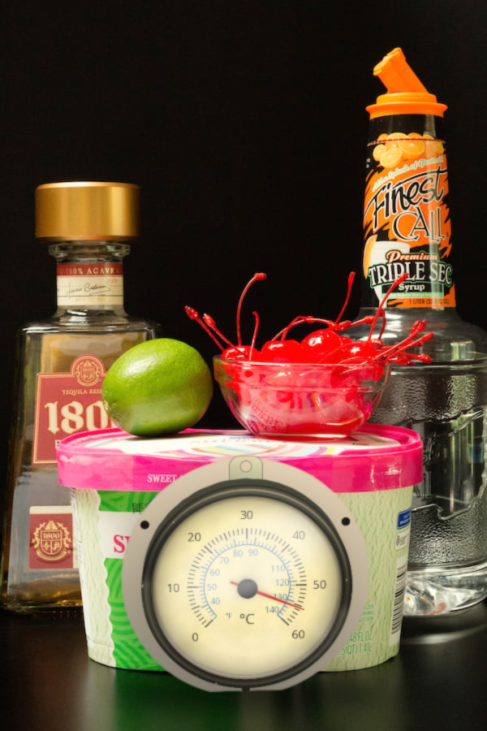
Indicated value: 55 °C
